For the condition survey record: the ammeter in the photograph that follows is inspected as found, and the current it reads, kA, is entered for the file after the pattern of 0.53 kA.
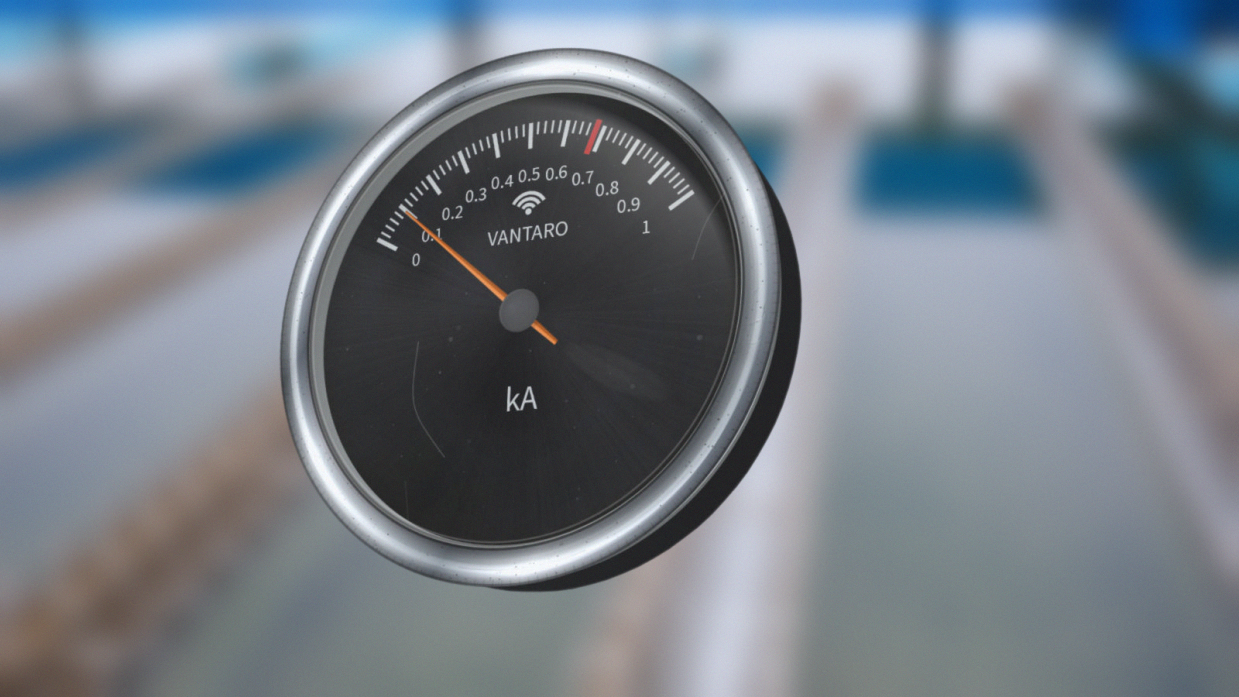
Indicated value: 0.1 kA
